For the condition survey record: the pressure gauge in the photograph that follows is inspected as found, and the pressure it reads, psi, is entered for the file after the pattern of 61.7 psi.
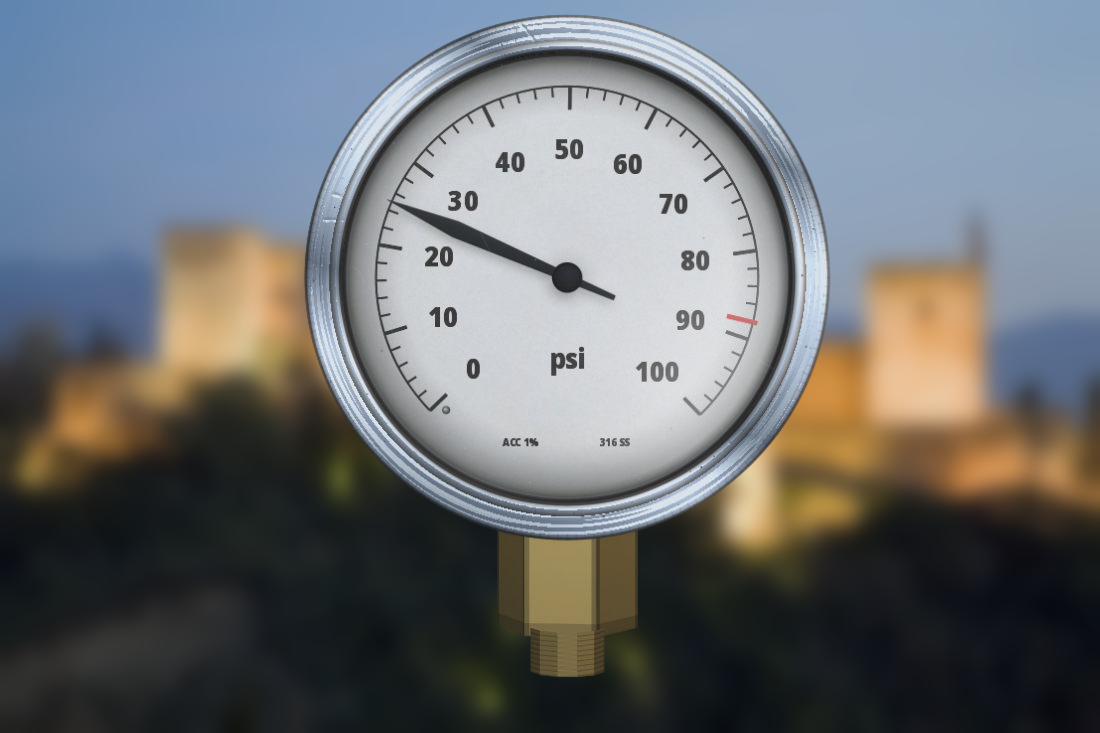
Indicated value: 25 psi
